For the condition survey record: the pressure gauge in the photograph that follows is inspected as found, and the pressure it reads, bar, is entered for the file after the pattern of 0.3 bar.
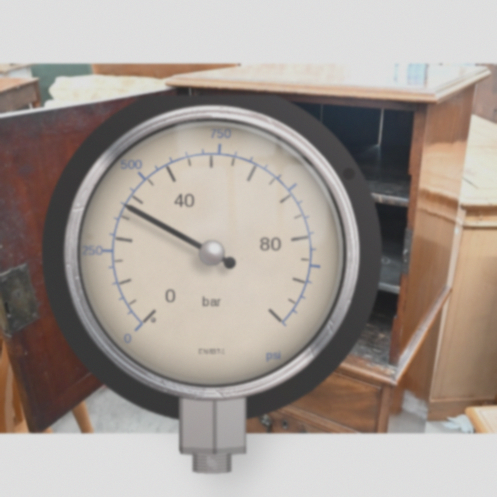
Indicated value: 27.5 bar
